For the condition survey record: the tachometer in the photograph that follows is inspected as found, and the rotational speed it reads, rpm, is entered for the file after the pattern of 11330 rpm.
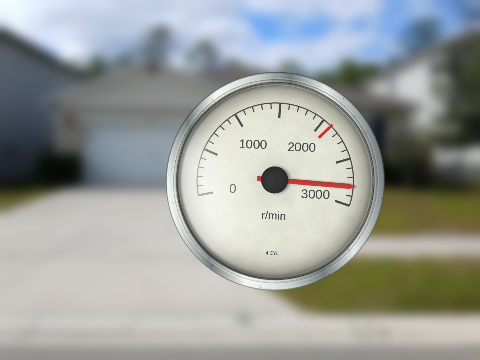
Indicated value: 2800 rpm
